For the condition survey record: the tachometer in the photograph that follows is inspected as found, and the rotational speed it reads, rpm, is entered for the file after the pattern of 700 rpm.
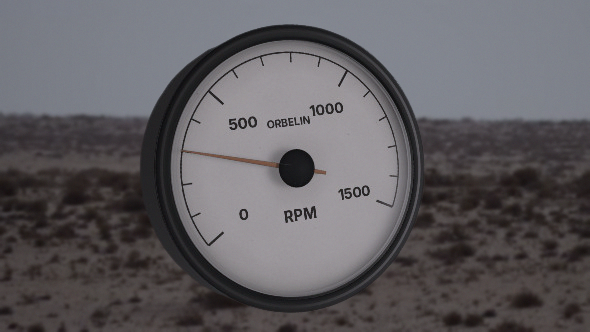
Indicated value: 300 rpm
